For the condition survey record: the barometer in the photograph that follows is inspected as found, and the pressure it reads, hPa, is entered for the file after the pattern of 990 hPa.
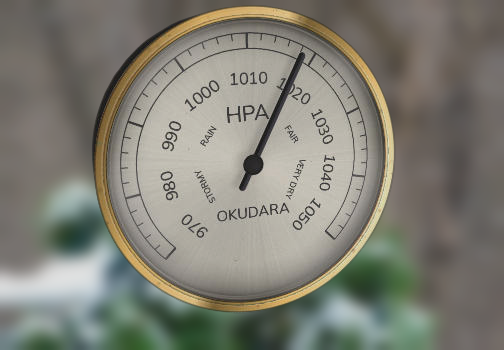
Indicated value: 1018 hPa
